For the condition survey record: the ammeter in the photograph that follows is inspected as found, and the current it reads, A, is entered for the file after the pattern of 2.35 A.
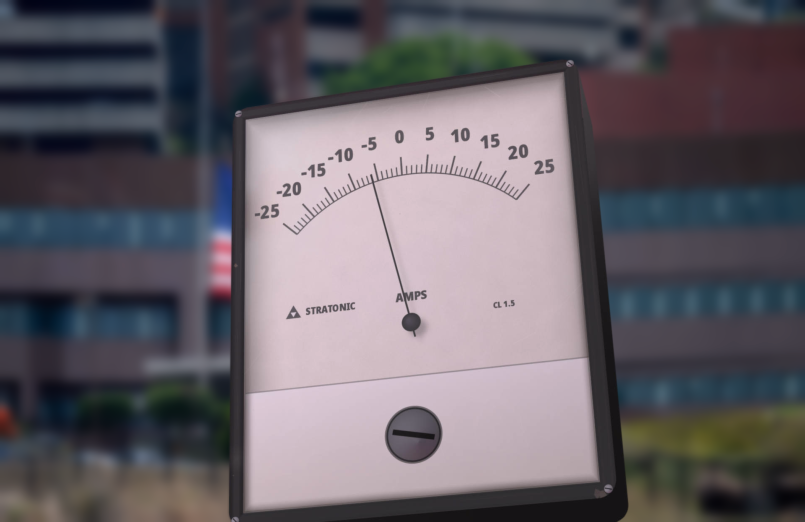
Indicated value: -6 A
